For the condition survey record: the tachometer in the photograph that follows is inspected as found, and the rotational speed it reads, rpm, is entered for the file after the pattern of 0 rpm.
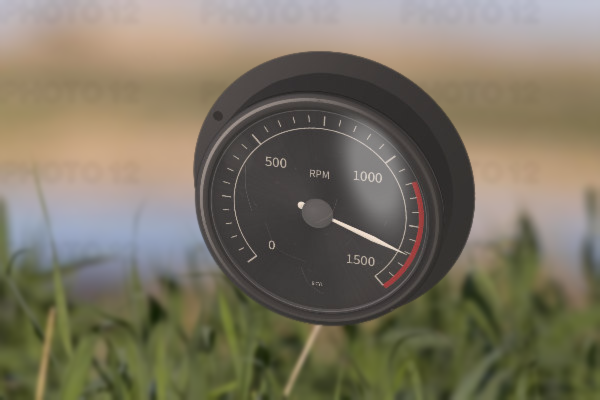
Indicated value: 1350 rpm
